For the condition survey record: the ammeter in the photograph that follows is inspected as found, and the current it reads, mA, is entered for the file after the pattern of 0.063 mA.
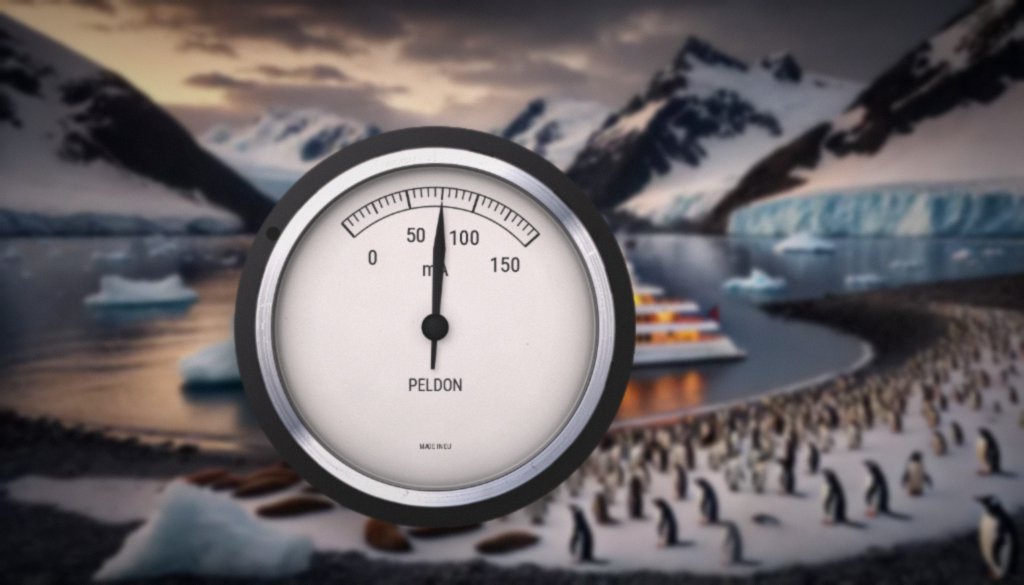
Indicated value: 75 mA
